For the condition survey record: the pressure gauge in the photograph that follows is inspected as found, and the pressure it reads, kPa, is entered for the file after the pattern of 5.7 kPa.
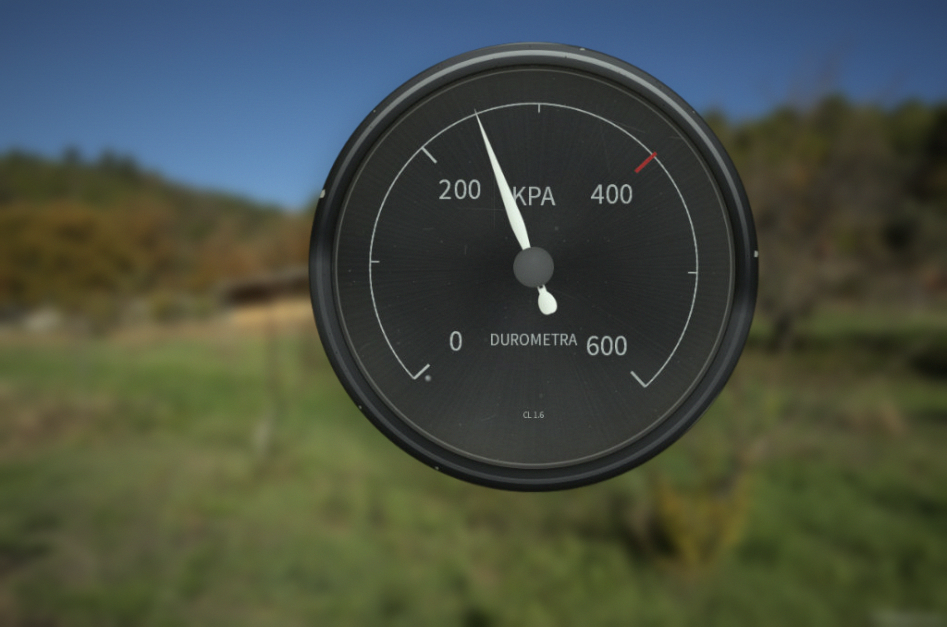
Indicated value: 250 kPa
